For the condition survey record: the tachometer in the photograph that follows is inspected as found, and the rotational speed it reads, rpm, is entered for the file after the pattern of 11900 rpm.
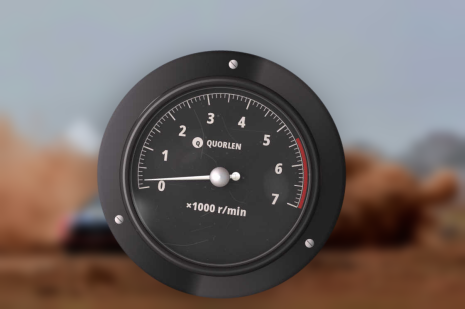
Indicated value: 200 rpm
